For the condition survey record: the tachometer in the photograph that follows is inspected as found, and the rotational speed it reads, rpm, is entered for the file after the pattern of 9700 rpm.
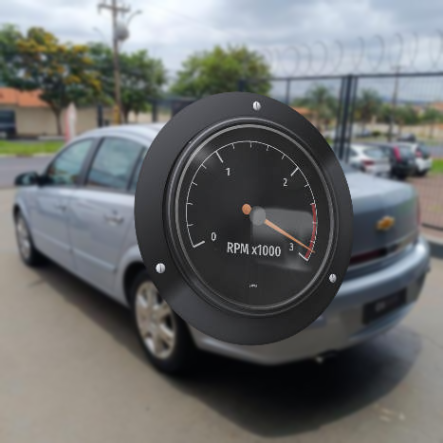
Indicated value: 2900 rpm
